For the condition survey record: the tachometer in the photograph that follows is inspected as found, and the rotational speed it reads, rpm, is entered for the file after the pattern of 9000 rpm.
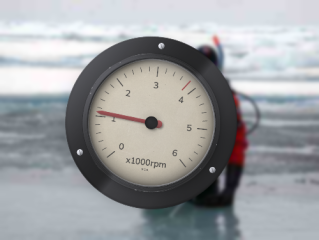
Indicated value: 1100 rpm
